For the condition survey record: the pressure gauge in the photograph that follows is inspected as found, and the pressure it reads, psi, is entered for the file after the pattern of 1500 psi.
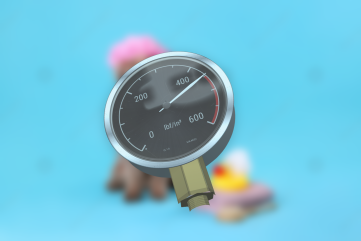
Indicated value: 450 psi
